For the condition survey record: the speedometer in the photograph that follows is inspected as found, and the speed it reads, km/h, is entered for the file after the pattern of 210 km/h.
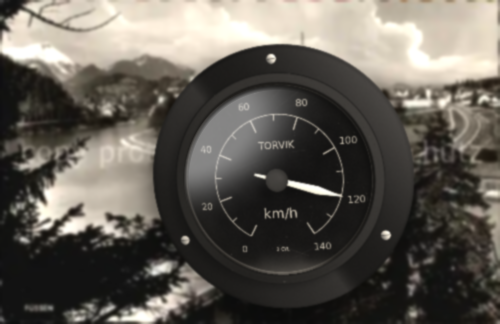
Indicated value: 120 km/h
